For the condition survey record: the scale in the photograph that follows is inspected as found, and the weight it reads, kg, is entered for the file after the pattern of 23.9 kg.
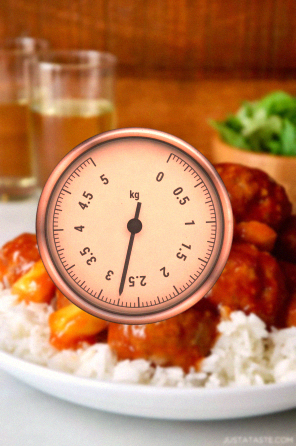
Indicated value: 2.75 kg
